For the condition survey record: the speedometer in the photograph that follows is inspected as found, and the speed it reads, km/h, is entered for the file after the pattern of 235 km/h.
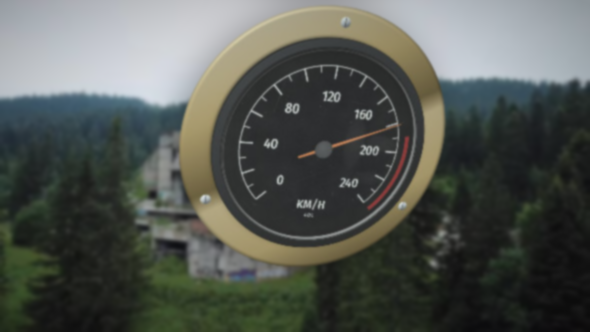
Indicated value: 180 km/h
